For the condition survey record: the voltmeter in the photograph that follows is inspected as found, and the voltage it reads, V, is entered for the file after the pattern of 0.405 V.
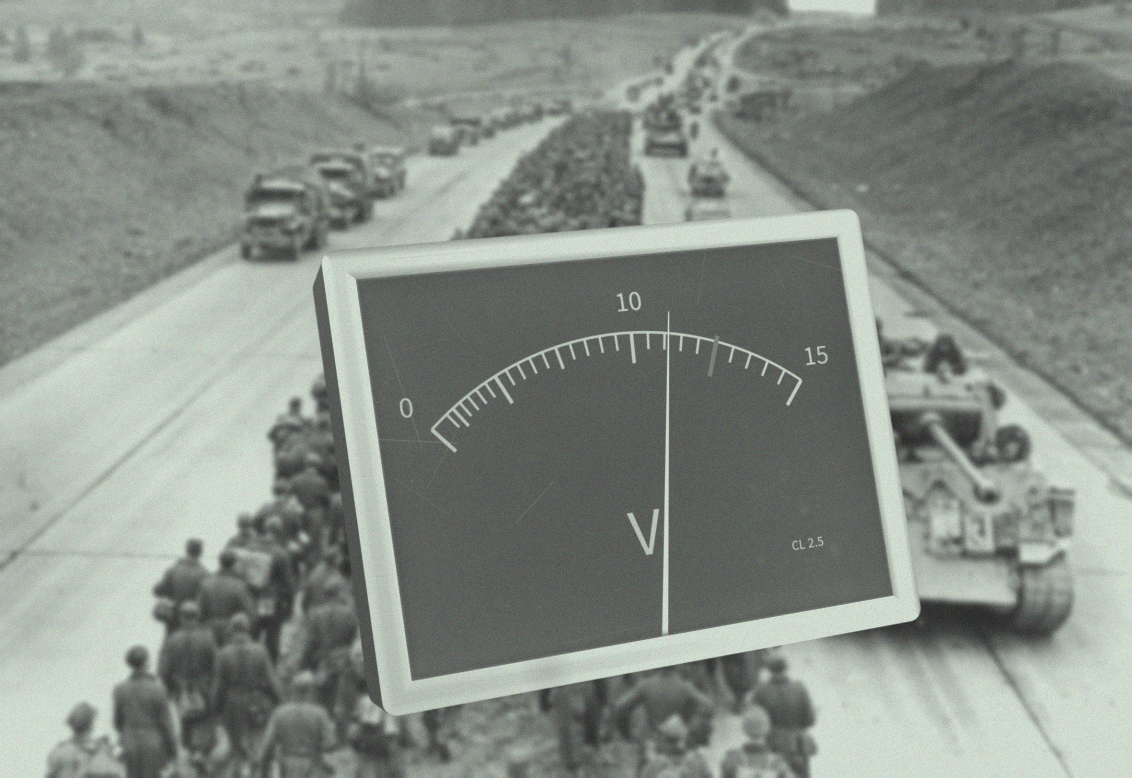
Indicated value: 11 V
